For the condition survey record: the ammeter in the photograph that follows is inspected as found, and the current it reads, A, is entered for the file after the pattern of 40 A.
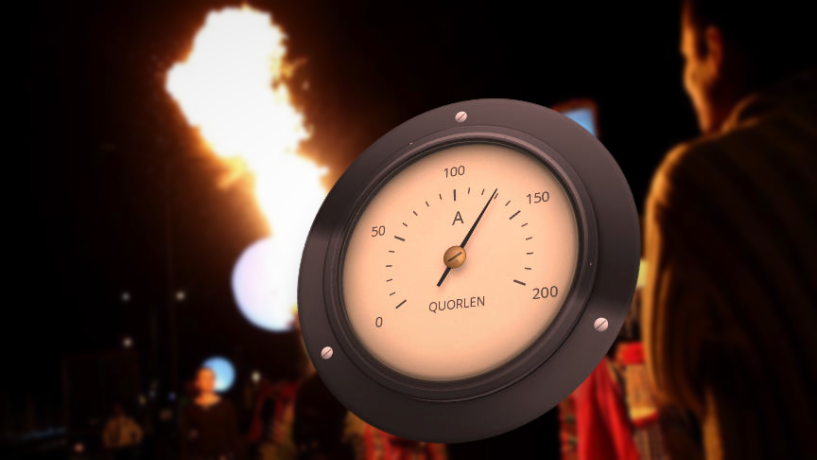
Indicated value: 130 A
